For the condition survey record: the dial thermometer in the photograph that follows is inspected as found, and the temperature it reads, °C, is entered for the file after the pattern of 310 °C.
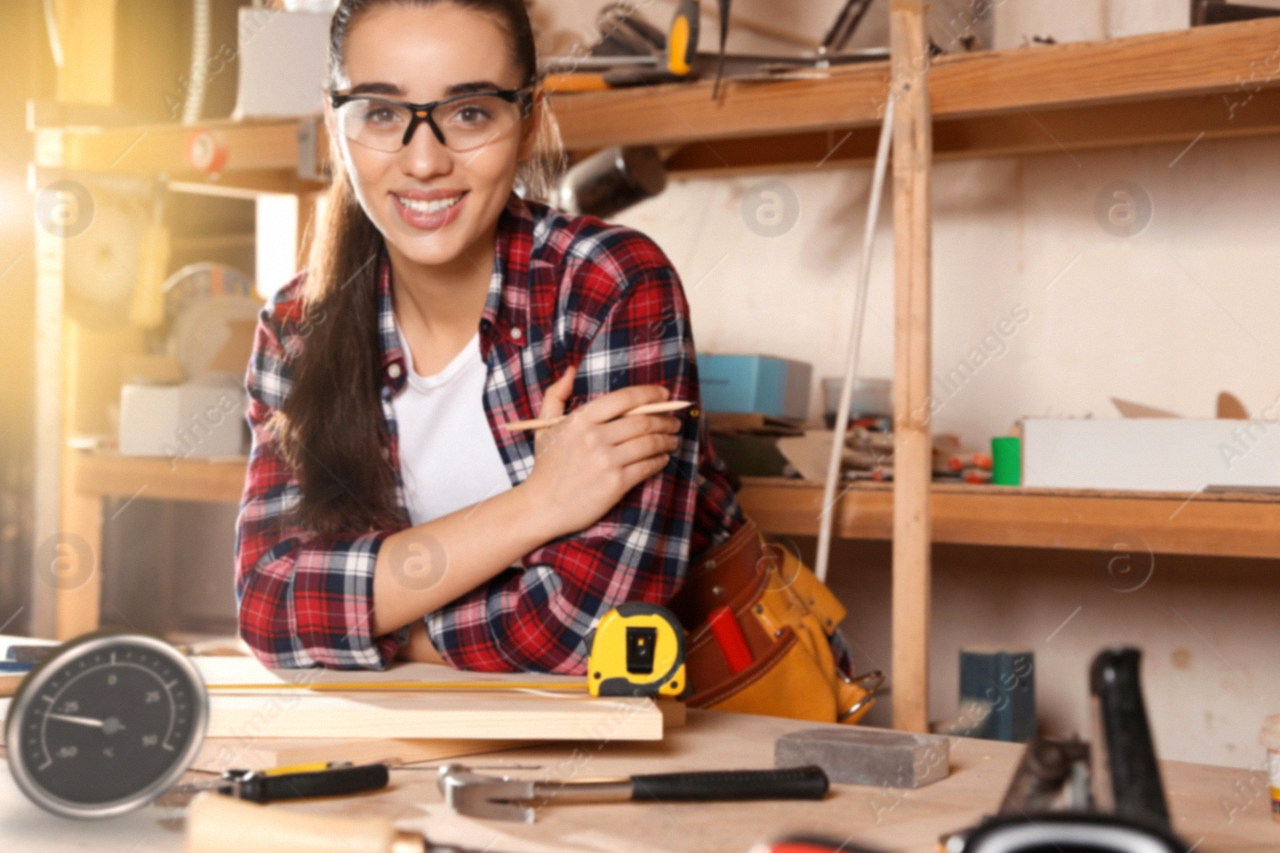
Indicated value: -30 °C
